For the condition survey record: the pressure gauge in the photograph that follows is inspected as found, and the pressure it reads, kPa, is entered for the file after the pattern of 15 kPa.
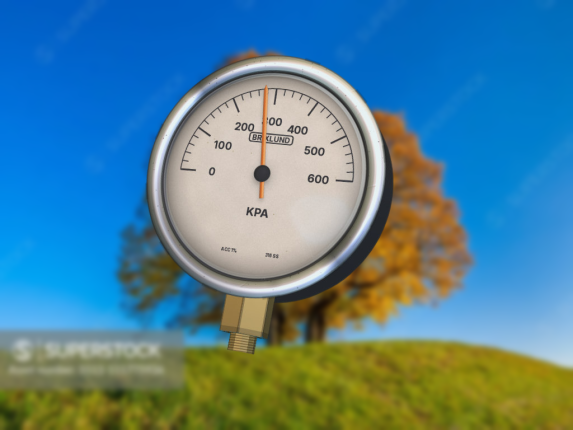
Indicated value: 280 kPa
